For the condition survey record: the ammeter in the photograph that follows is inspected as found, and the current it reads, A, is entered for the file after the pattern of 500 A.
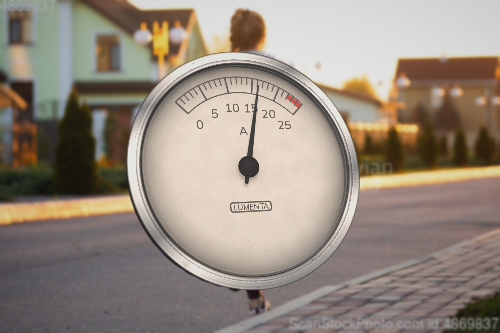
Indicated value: 16 A
